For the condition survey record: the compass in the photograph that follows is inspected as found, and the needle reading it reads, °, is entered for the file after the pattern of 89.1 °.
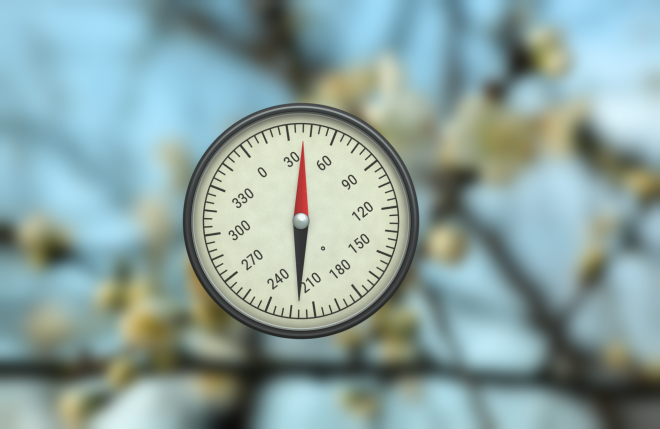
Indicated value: 40 °
